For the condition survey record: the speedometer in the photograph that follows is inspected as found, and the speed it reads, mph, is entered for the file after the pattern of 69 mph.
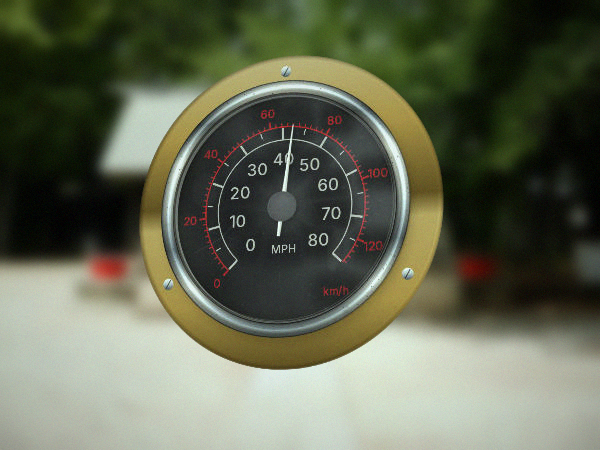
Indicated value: 42.5 mph
